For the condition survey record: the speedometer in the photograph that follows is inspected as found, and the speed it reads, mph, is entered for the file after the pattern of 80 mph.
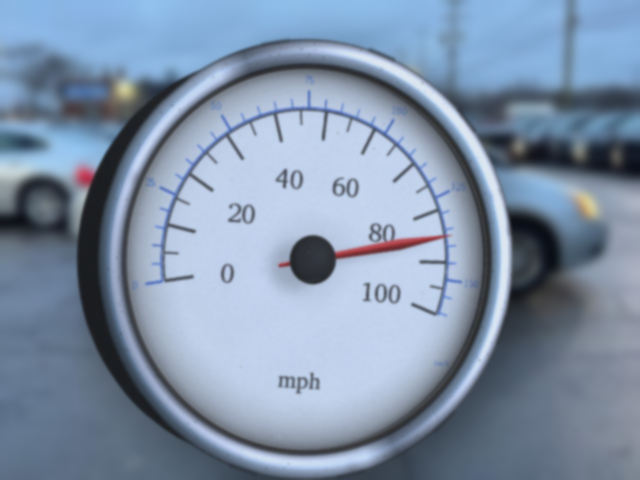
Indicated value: 85 mph
